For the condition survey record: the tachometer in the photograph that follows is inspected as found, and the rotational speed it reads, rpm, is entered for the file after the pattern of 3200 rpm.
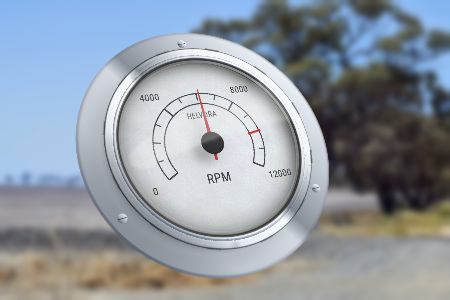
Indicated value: 6000 rpm
